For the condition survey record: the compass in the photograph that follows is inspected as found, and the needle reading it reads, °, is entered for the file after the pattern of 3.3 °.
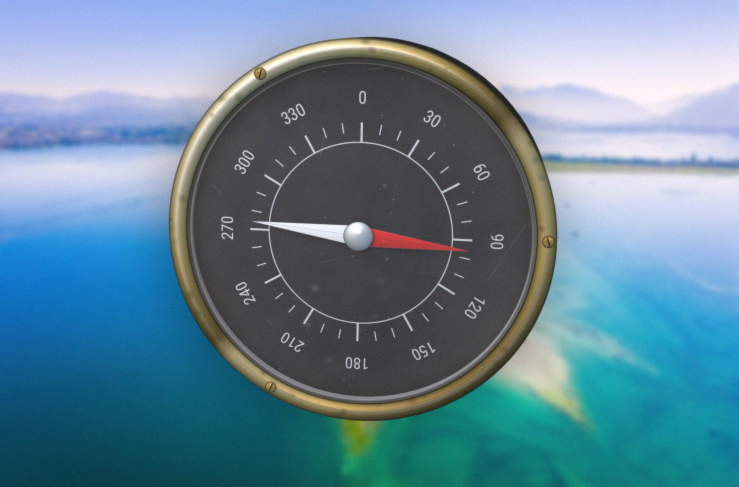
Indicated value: 95 °
